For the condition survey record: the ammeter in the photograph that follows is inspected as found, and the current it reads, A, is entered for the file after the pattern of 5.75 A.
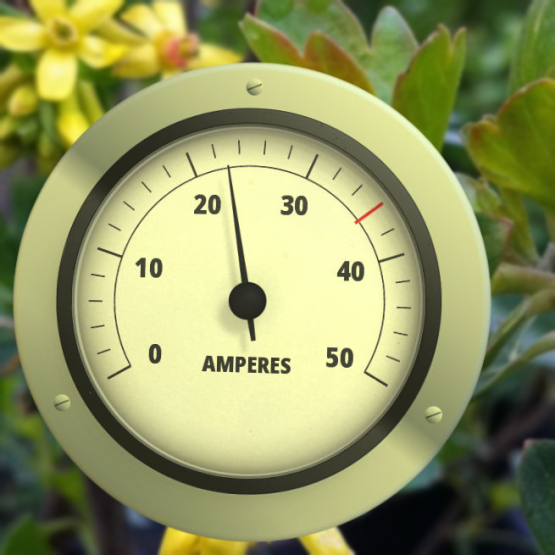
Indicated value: 23 A
